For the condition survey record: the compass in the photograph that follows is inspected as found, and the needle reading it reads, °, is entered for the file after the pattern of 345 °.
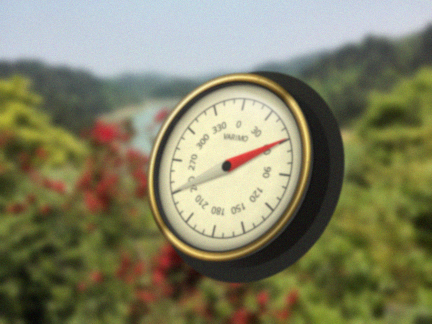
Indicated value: 60 °
